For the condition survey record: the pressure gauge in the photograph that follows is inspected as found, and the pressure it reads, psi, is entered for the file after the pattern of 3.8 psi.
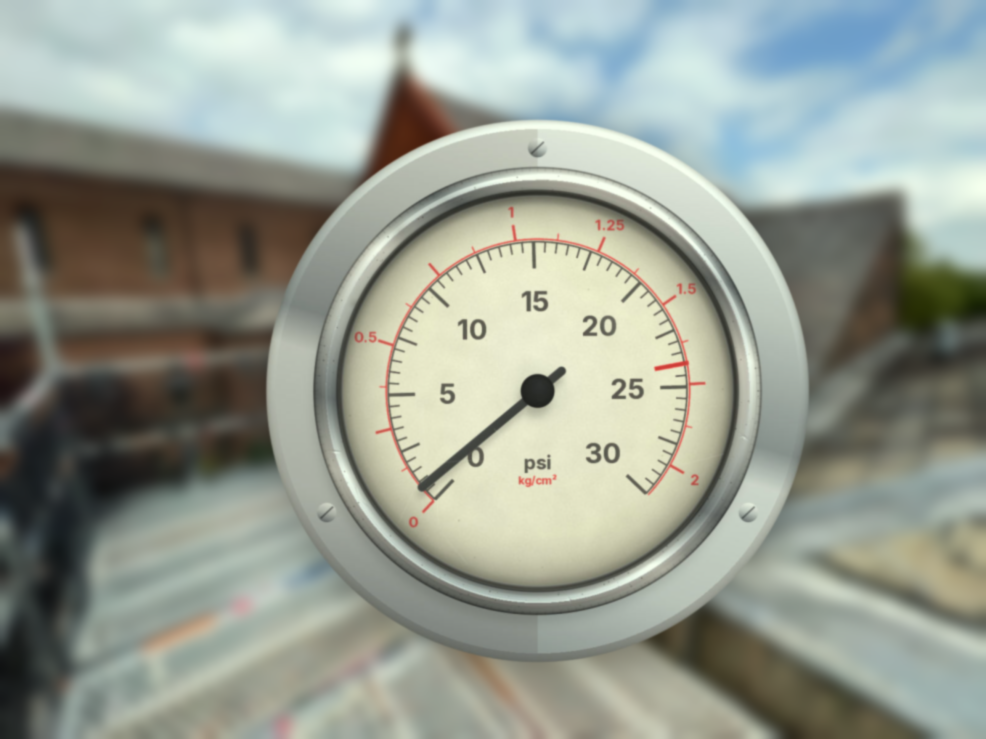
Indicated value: 0.75 psi
